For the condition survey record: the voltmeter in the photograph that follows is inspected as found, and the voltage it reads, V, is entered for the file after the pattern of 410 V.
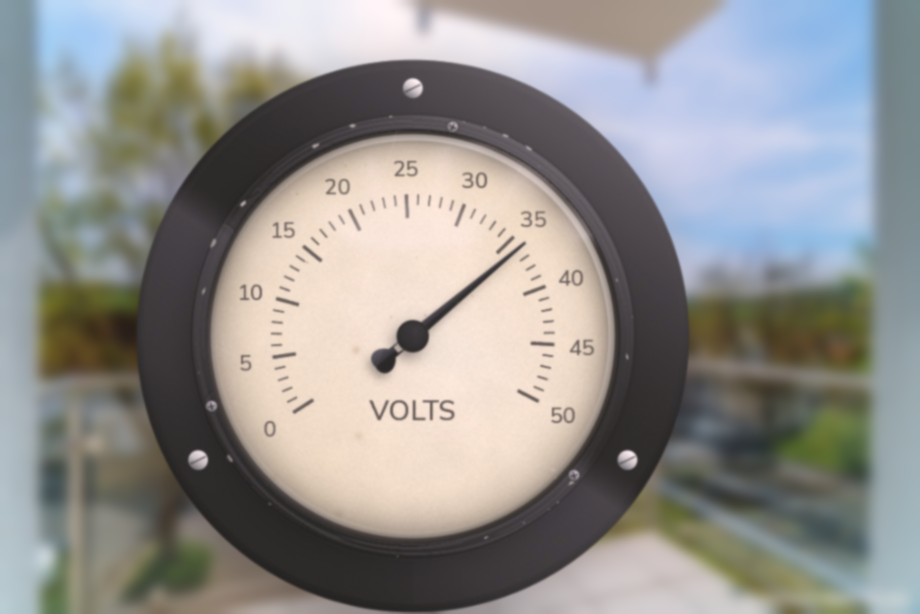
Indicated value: 36 V
